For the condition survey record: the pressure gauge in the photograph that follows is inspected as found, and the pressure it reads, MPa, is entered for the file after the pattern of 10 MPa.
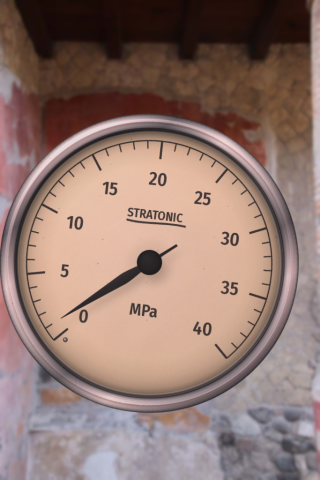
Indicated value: 1 MPa
